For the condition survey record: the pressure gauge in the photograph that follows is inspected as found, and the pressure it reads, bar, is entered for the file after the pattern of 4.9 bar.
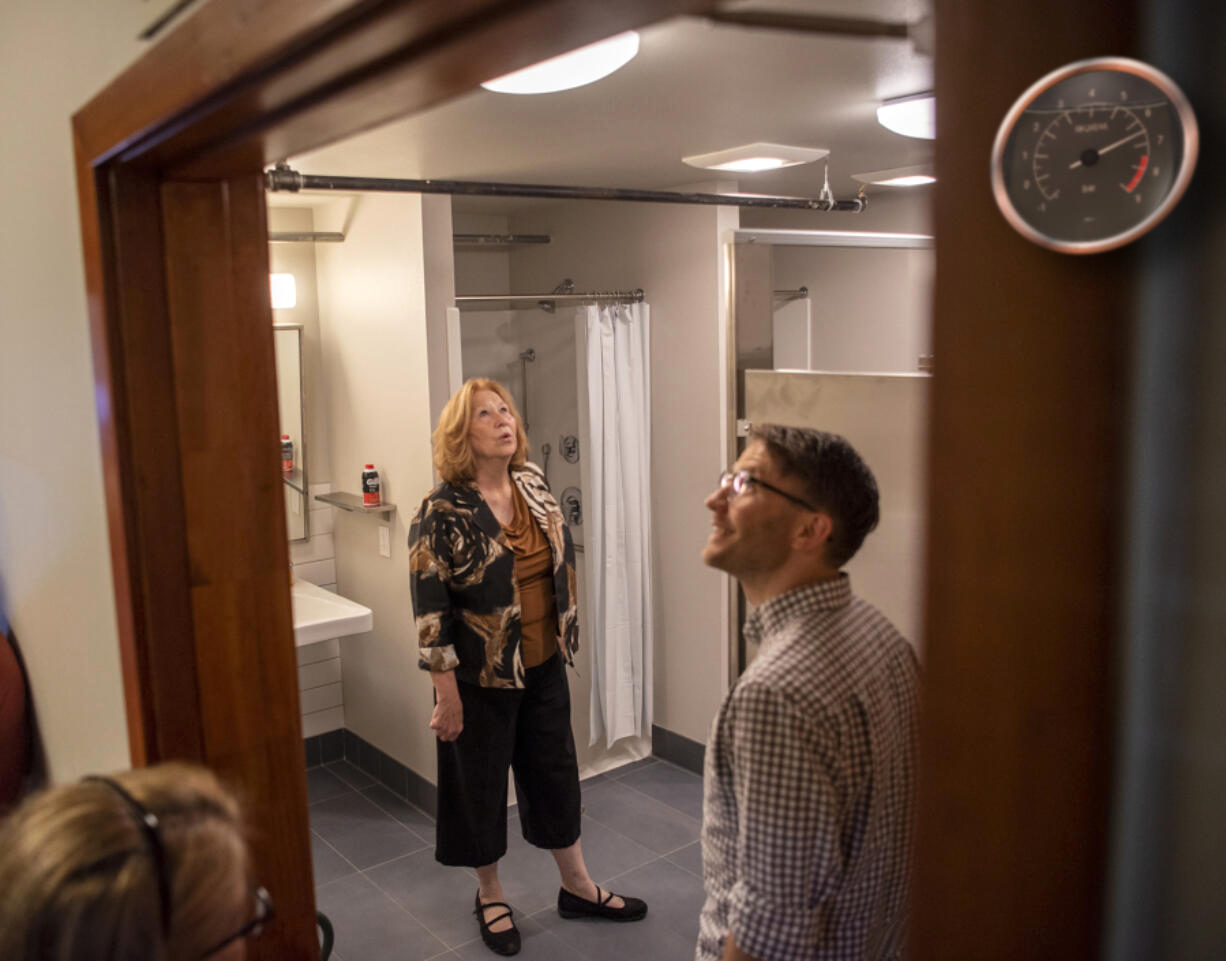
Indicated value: 6.5 bar
